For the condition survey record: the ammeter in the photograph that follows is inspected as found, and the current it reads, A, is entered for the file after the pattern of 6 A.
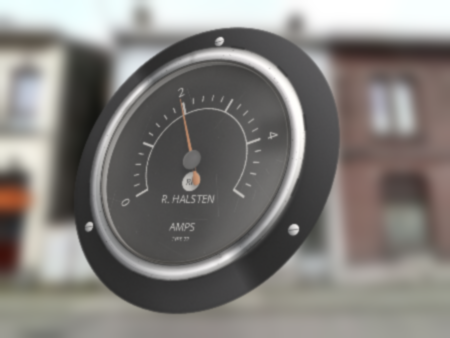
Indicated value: 2 A
